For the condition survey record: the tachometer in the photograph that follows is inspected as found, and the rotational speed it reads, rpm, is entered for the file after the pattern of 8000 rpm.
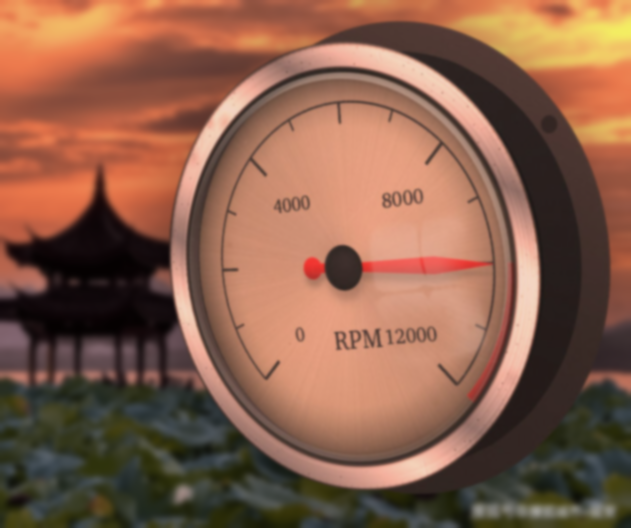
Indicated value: 10000 rpm
